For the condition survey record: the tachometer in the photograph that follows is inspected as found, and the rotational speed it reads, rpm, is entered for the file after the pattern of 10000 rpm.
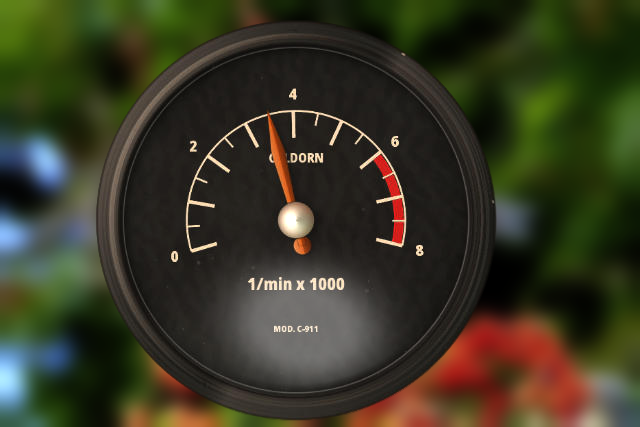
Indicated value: 3500 rpm
